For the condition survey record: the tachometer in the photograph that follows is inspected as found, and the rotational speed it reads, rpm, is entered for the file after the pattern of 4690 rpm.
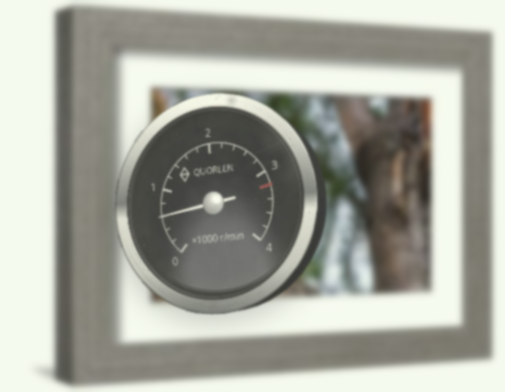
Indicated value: 600 rpm
